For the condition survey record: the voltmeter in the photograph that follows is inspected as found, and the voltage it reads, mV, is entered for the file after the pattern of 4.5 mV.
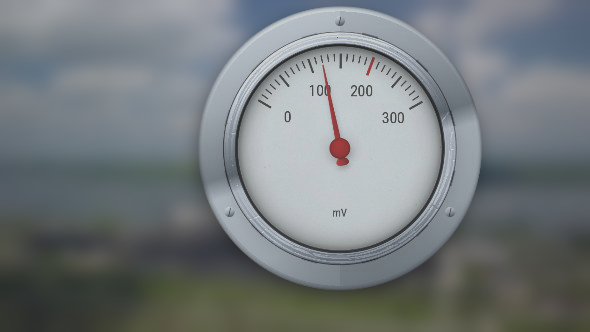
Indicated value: 120 mV
